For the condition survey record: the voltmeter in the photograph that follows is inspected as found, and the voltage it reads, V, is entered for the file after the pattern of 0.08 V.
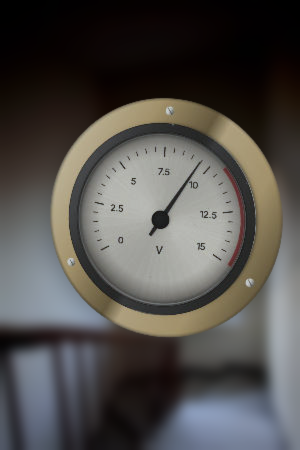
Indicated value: 9.5 V
